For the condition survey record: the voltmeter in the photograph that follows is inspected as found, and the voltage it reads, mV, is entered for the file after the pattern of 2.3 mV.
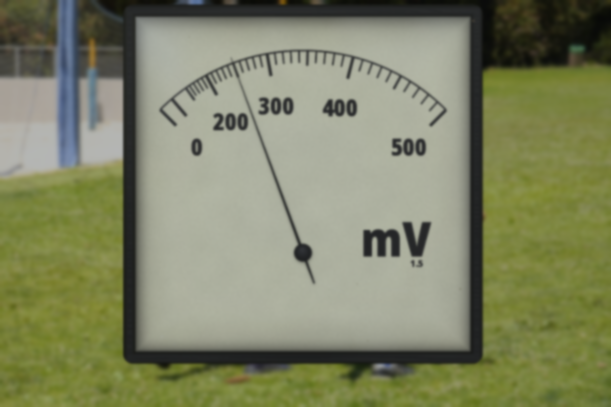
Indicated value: 250 mV
